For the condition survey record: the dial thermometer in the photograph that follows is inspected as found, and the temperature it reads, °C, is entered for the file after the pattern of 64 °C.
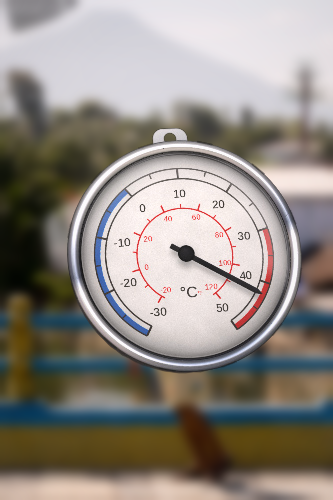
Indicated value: 42.5 °C
